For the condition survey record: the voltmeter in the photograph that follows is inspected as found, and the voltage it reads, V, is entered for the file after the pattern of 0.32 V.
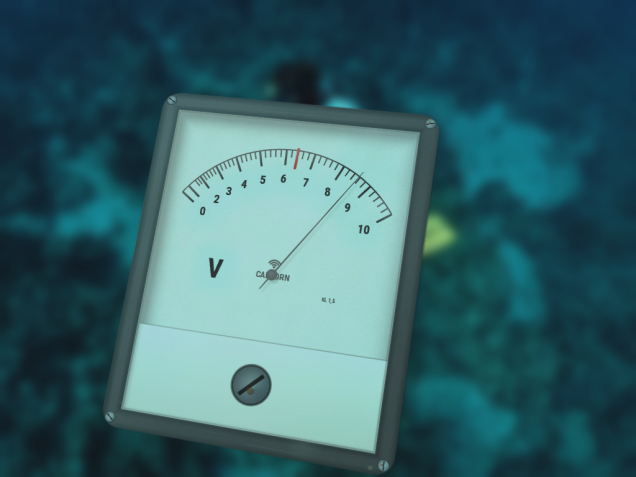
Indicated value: 8.6 V
